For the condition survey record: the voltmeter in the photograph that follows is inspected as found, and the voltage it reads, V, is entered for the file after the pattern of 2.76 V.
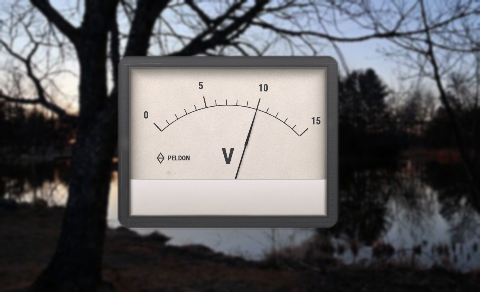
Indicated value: 10 V
